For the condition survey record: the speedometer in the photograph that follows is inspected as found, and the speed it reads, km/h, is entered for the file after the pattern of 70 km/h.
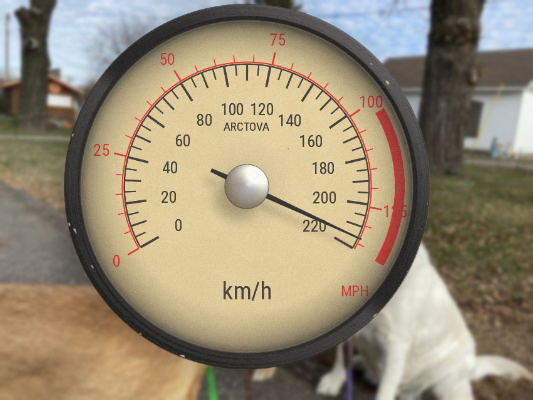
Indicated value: 215 km/h
